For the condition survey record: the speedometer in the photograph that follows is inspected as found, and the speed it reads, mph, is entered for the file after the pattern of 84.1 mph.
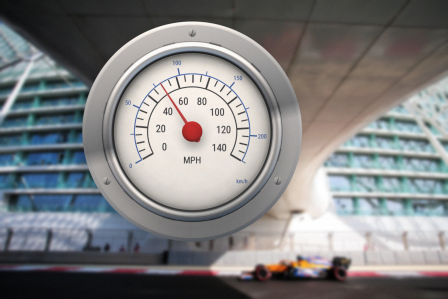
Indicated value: 50 mph
